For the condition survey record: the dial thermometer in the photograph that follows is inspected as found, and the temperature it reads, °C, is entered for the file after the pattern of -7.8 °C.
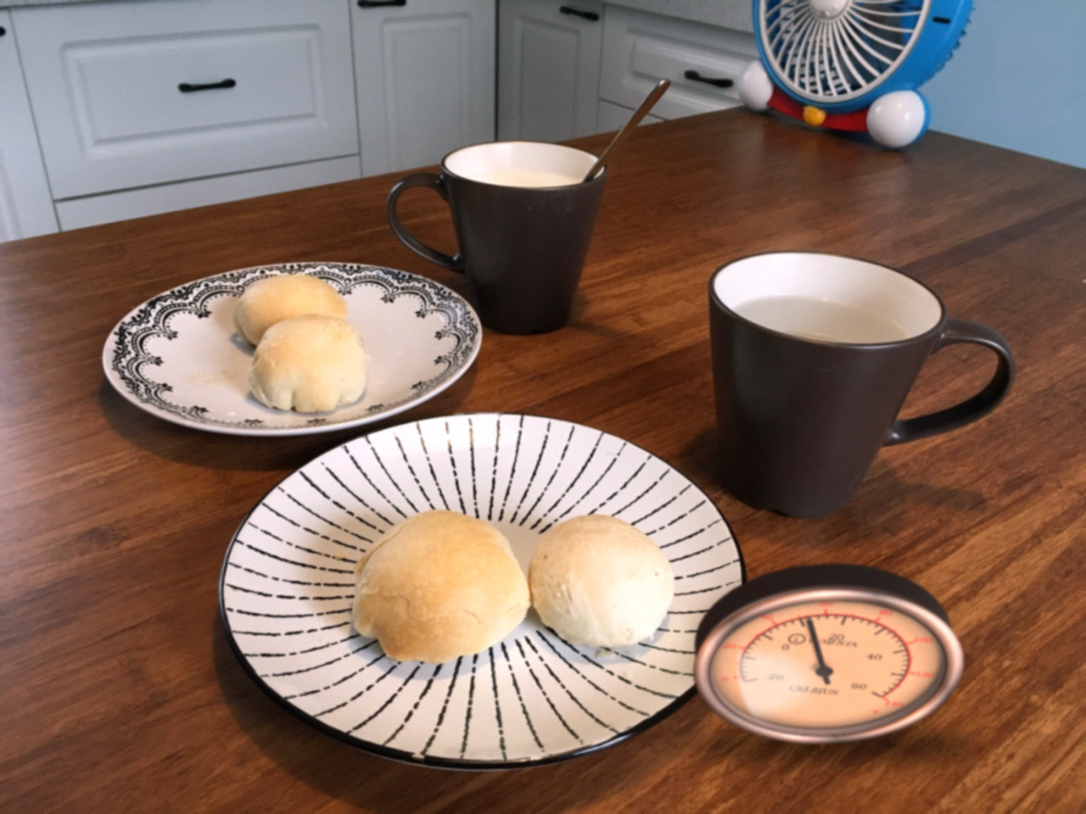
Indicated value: 12 °C
